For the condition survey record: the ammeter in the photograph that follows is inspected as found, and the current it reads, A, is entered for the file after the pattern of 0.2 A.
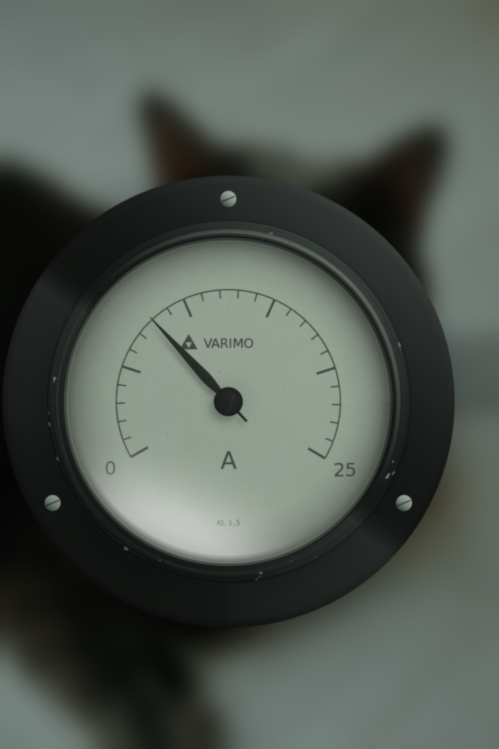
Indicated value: 8 A
